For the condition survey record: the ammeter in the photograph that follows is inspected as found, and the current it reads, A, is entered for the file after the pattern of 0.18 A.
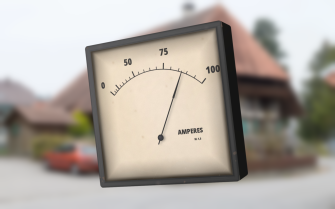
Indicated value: 87.5 A
